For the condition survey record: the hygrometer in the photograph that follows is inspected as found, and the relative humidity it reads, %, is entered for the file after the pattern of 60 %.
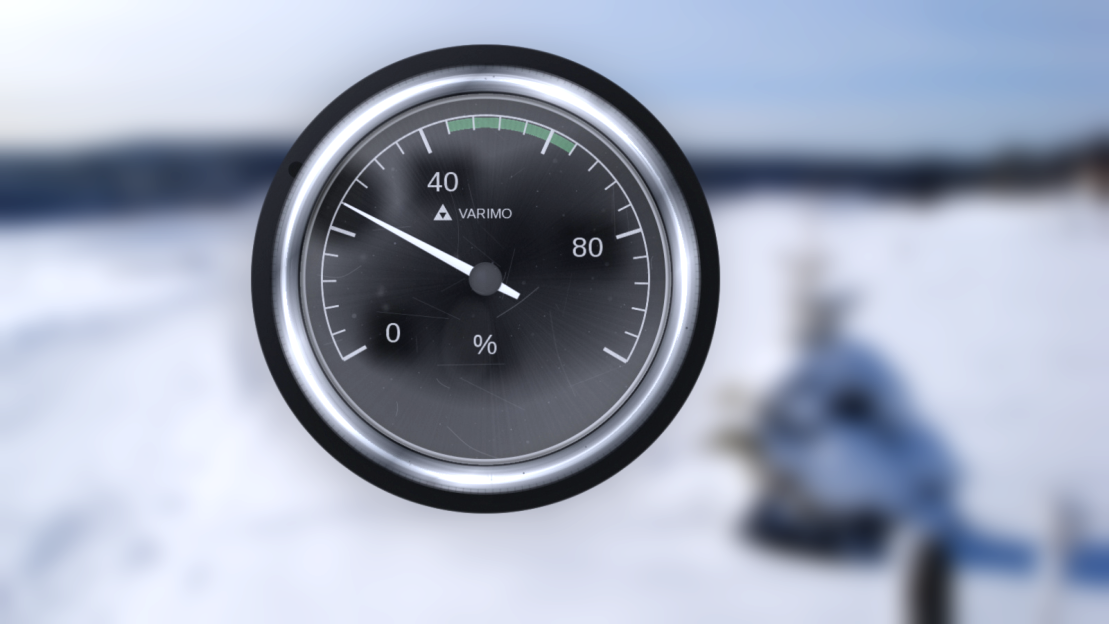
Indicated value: 24 %
